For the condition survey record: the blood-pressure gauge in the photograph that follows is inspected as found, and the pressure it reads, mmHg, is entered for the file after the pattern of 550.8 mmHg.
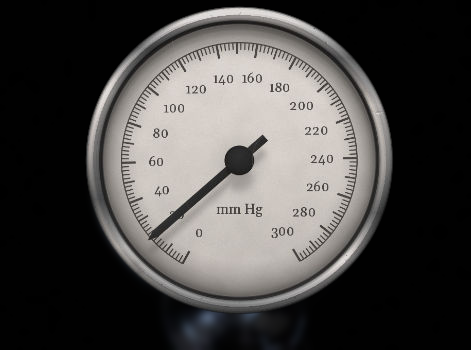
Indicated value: 20 mmHg
